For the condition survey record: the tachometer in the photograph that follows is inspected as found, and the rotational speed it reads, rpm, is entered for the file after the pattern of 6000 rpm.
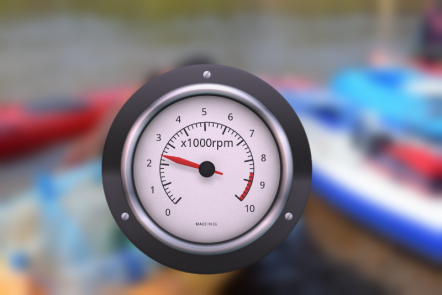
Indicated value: 2400 rpm
